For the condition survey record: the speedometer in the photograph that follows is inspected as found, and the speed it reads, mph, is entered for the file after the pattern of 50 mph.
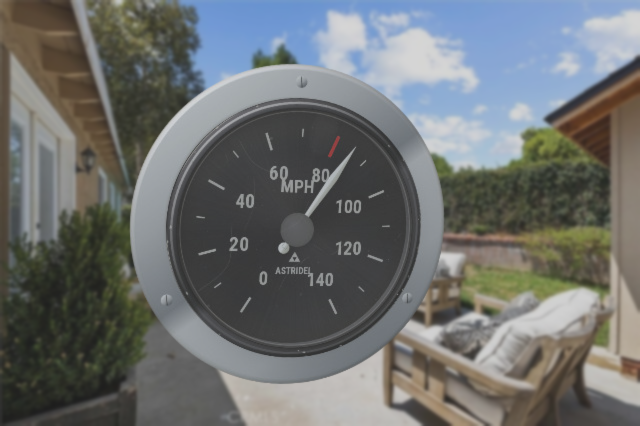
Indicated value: 85 mph
